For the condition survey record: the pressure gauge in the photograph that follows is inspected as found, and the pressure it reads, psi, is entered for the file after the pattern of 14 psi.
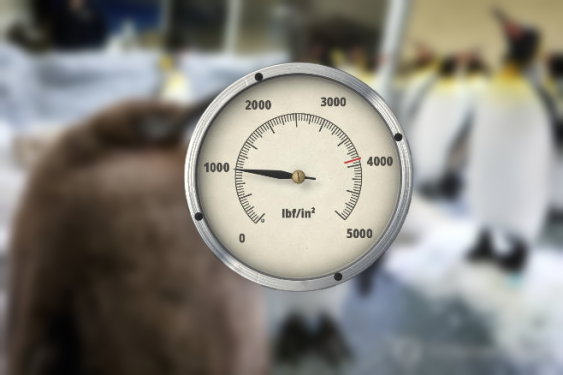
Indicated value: 1000 psi
